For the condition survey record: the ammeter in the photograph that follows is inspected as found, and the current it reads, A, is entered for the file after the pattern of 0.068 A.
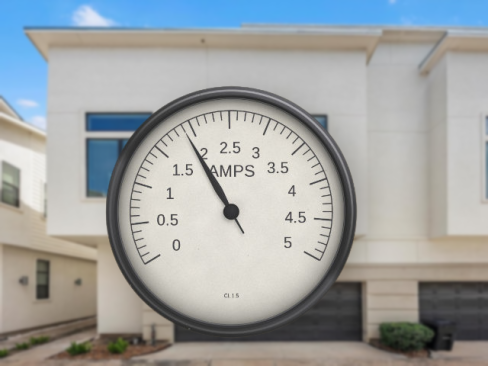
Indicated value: 1.9 A
